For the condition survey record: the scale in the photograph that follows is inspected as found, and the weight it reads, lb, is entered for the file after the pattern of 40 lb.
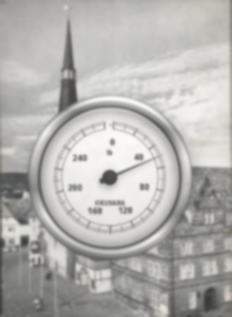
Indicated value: 50 lb
